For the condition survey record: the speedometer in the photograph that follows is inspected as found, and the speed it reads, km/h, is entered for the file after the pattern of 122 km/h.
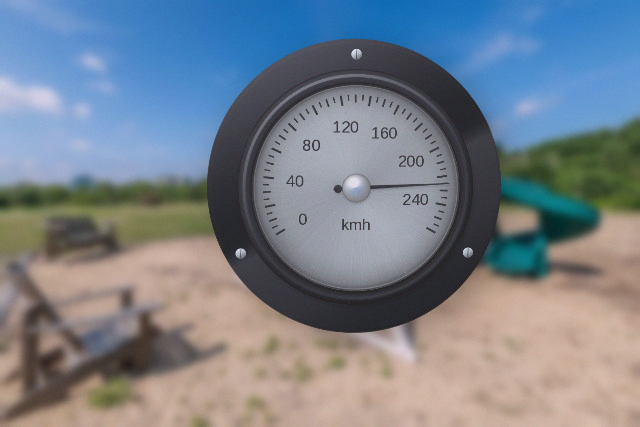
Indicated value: 225 km/h
